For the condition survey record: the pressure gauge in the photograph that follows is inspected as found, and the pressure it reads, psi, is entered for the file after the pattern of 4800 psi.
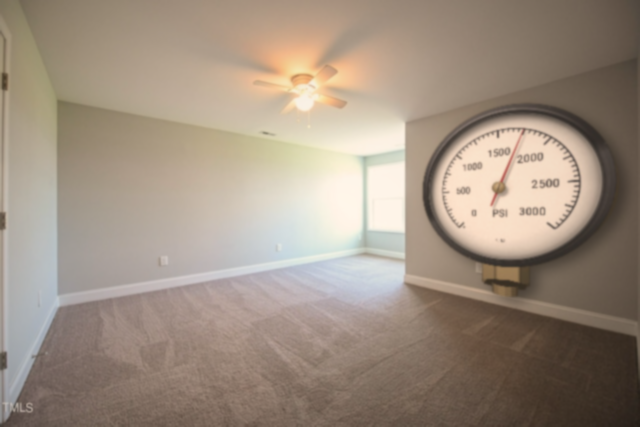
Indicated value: 1750 psi
